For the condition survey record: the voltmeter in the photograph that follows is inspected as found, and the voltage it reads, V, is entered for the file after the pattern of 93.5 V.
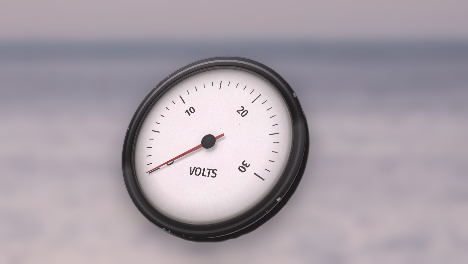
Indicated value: 0 V
